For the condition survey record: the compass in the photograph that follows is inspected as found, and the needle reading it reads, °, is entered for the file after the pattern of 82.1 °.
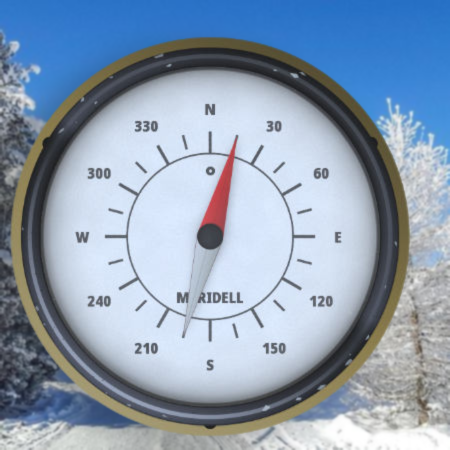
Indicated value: 15 °
